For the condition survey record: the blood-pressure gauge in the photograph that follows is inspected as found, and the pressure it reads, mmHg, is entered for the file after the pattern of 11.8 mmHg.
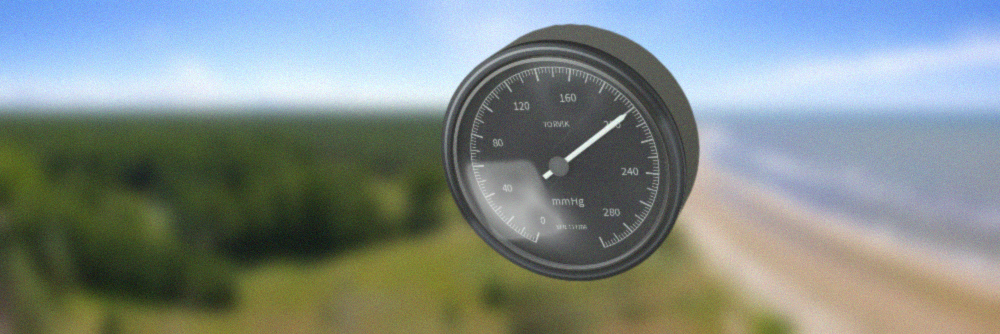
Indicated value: 200 mmHg
